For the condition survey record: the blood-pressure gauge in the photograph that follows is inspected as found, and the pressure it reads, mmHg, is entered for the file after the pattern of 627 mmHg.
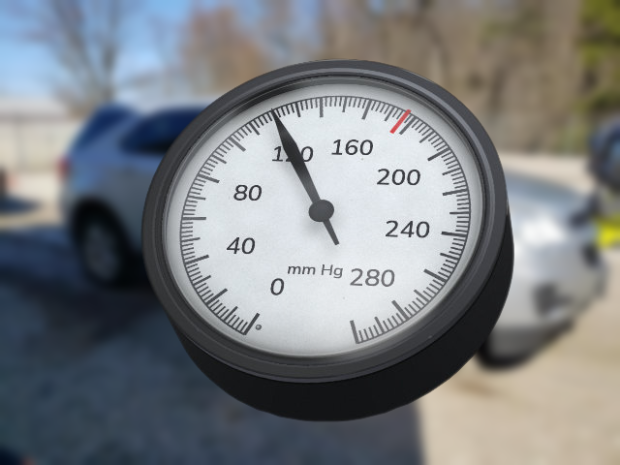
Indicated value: 120 mmHg
